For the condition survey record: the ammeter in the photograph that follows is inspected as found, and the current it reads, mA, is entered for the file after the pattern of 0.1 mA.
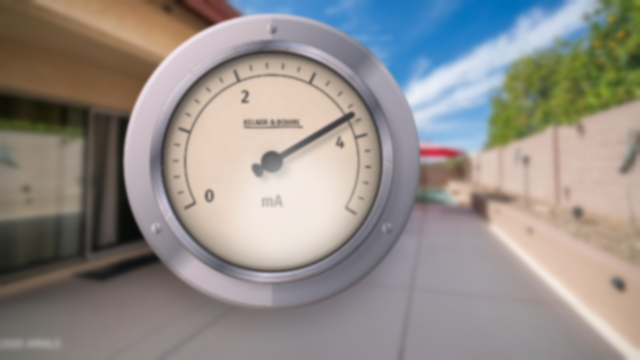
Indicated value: 3.7 mA
